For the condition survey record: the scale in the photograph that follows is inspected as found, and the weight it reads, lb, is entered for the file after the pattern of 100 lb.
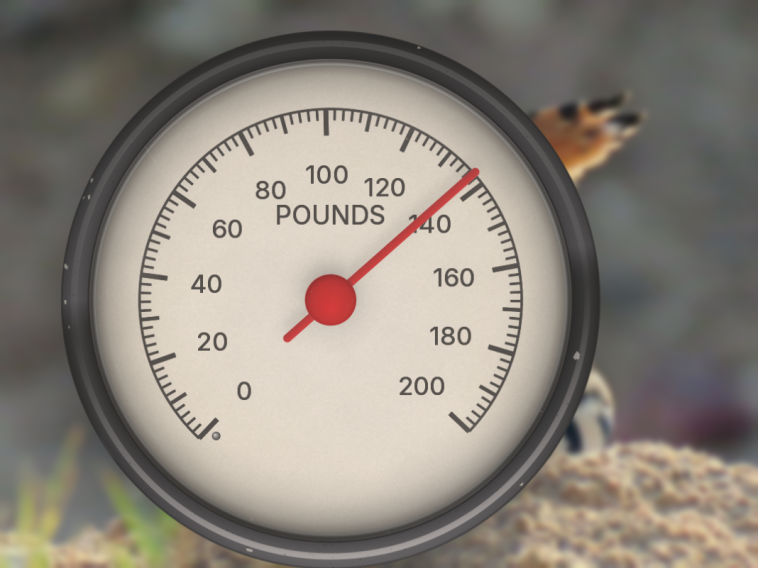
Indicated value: 137 lb
